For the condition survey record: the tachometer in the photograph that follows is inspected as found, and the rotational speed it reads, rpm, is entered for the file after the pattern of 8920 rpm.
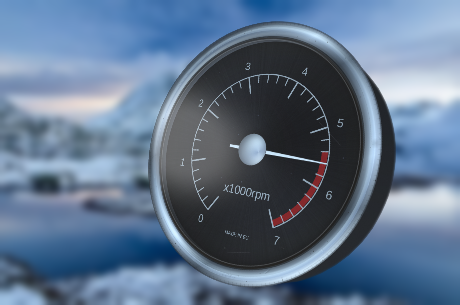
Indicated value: 5600 rpm
